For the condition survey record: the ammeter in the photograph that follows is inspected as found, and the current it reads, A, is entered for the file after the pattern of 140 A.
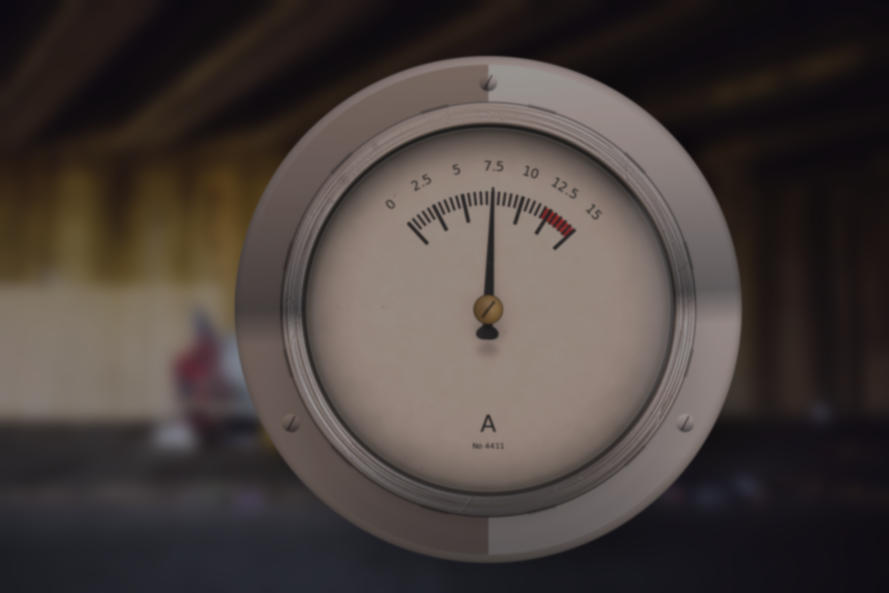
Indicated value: 7.5 A
